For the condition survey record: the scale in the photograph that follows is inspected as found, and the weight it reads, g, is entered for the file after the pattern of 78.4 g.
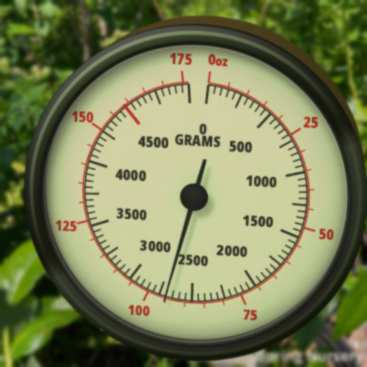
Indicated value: 2700 g
